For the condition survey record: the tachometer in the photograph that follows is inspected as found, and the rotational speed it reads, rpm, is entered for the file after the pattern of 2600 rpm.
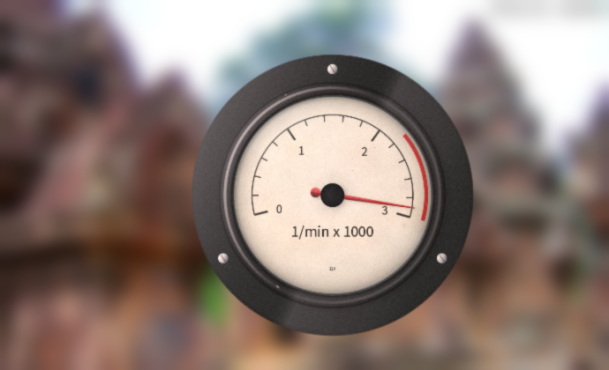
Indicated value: 2900 rpm
